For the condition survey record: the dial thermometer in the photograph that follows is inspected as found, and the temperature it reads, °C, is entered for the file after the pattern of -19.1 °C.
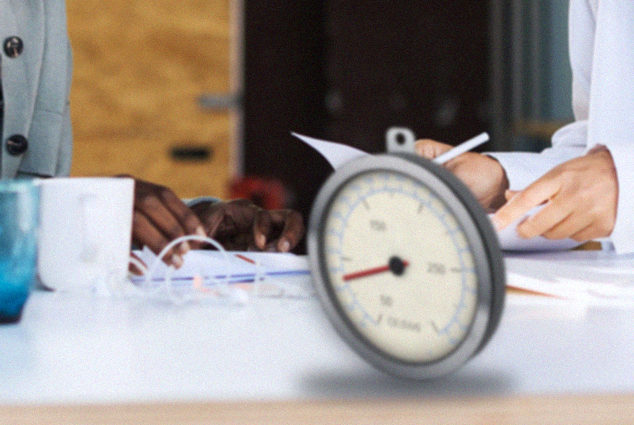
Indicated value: 87.5 °C
